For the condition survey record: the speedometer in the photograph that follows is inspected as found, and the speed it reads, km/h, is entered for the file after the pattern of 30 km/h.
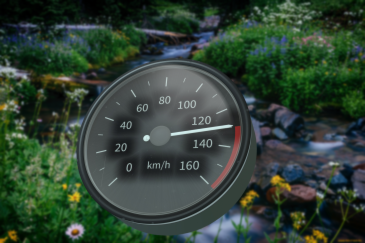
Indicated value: 130 km/h
